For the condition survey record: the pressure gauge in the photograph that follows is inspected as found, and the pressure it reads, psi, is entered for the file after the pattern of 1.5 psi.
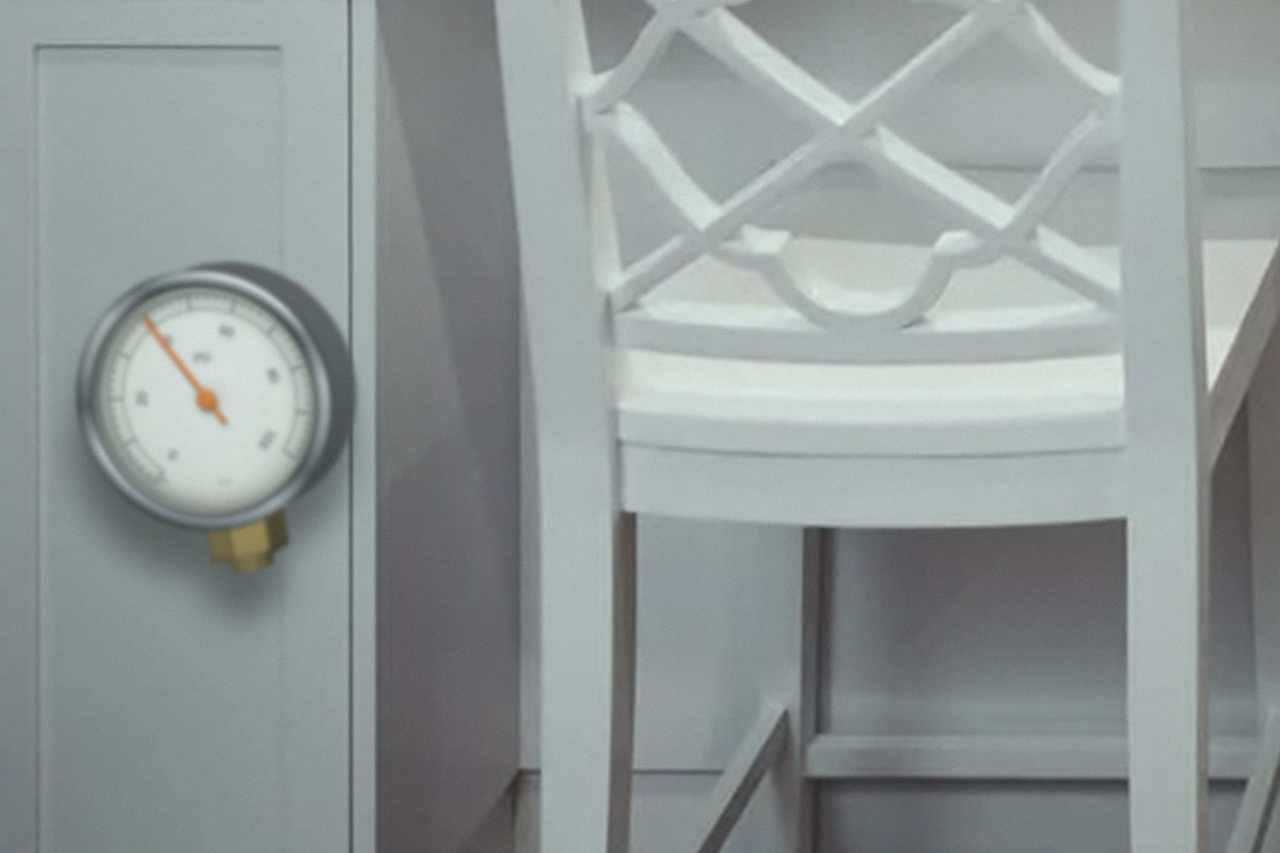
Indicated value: 40 psi
